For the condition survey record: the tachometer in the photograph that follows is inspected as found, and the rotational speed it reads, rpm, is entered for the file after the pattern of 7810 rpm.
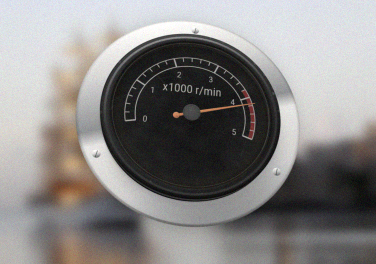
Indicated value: 4200 rpm
